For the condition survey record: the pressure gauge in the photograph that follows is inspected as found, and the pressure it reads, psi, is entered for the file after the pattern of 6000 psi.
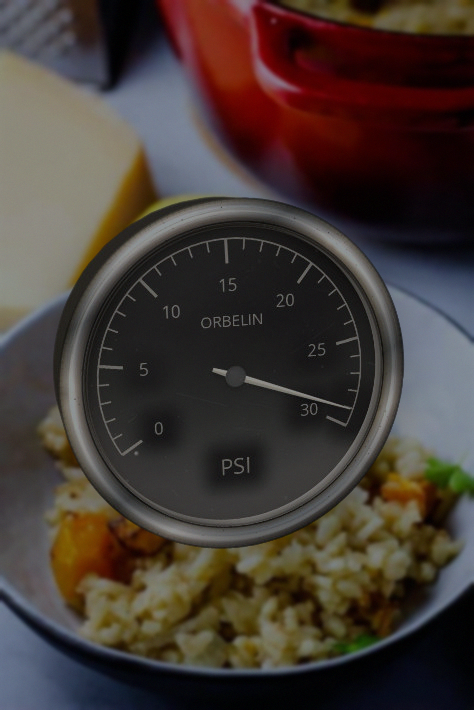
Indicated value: 29 psi
